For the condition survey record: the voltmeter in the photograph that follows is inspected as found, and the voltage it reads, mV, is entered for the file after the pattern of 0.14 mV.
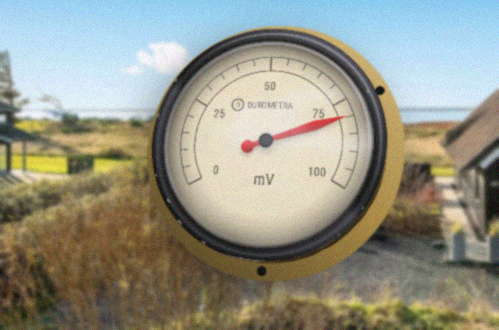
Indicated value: 80 mV
